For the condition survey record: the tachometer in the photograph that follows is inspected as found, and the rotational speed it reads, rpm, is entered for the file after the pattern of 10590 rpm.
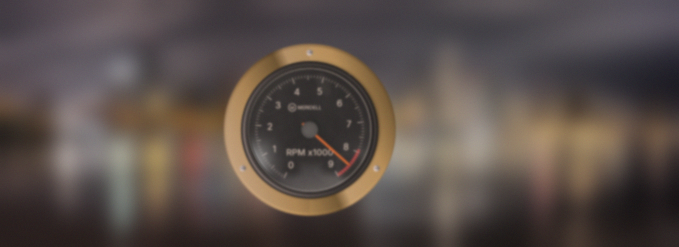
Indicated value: 8500 rpm
